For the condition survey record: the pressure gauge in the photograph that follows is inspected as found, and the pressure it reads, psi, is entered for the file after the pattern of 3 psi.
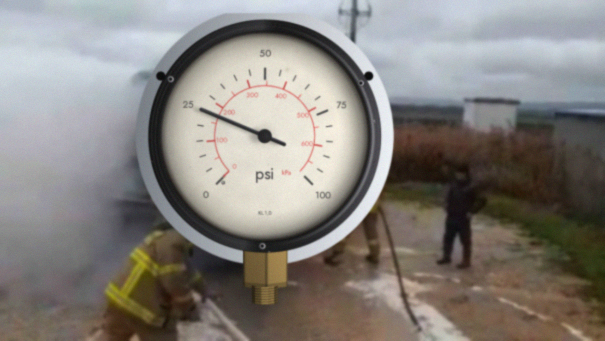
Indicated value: 25 psi
